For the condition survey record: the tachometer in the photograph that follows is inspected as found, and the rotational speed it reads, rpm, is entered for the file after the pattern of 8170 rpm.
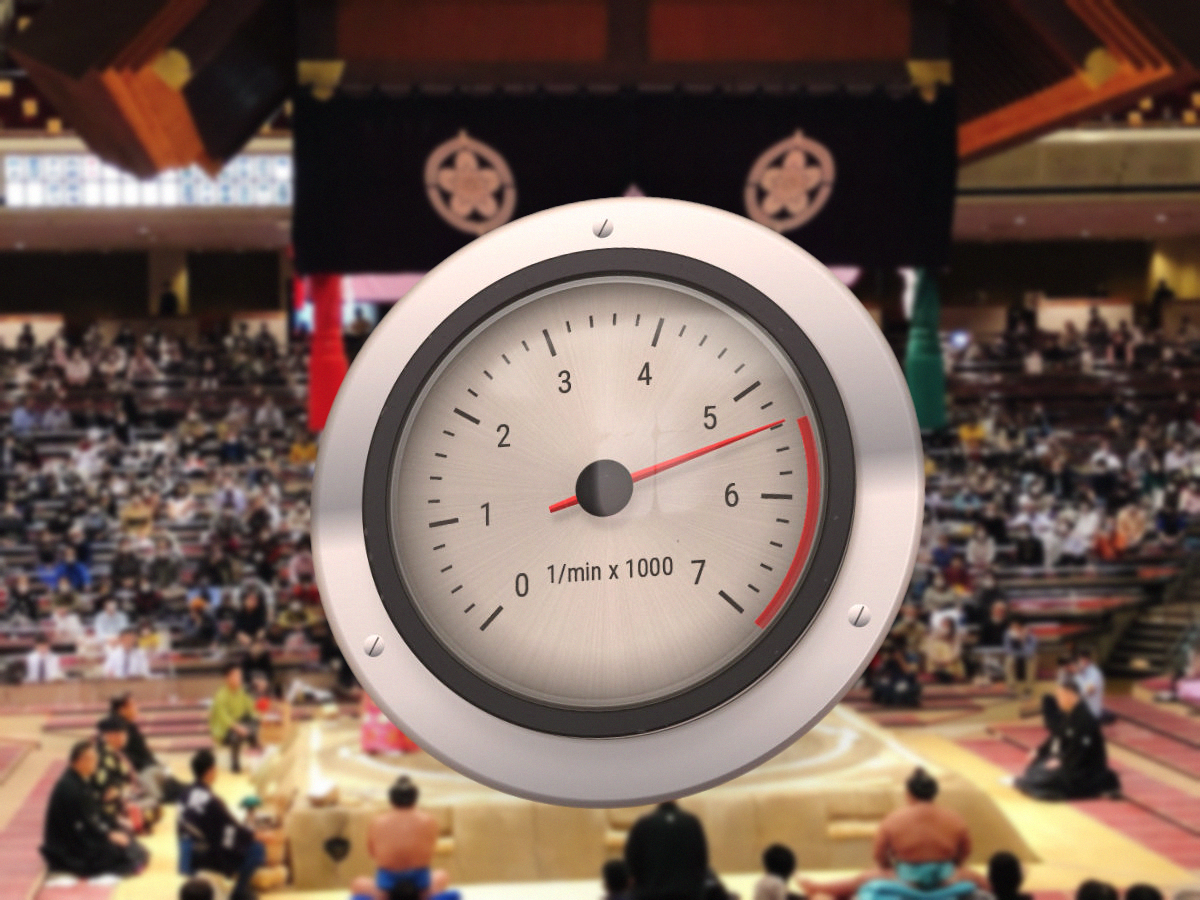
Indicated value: 5400 rpm
